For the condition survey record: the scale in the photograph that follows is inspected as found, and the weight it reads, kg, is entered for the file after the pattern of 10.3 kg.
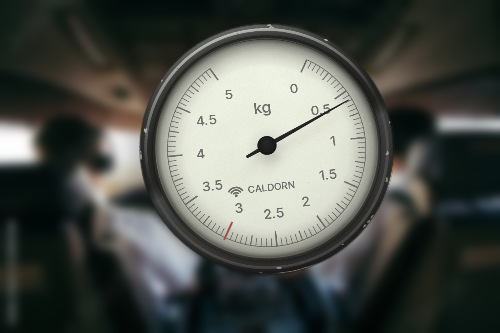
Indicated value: 0.6 kg
